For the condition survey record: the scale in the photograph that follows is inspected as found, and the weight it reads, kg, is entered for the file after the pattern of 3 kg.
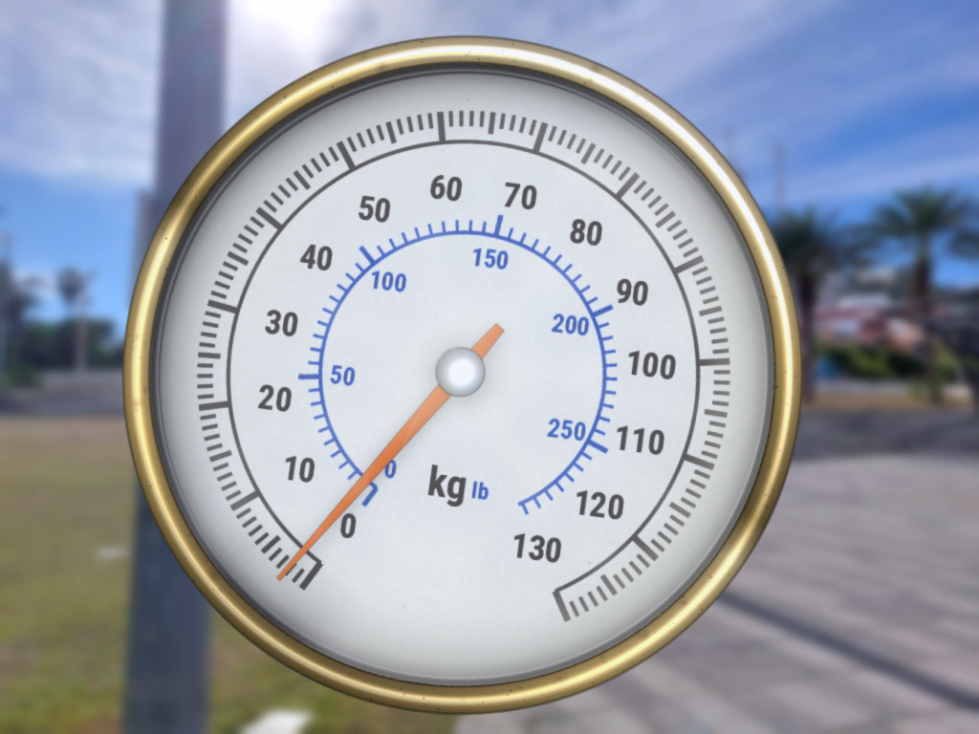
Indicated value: 2 kg
